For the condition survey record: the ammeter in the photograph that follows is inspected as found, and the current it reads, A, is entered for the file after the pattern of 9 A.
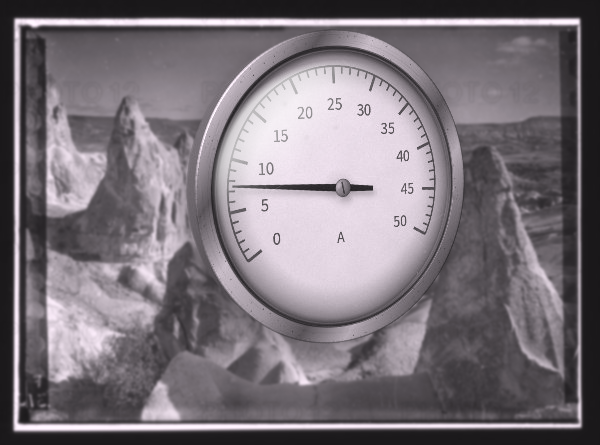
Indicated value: 7.5 A
